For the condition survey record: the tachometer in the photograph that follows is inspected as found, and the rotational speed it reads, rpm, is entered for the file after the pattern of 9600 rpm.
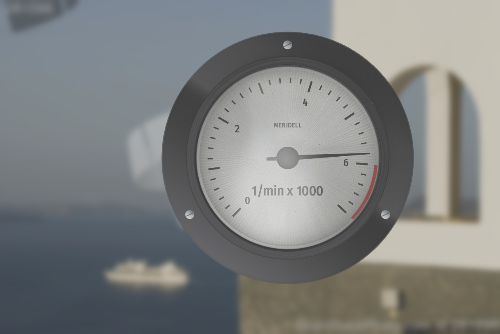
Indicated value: 5800 rpm
